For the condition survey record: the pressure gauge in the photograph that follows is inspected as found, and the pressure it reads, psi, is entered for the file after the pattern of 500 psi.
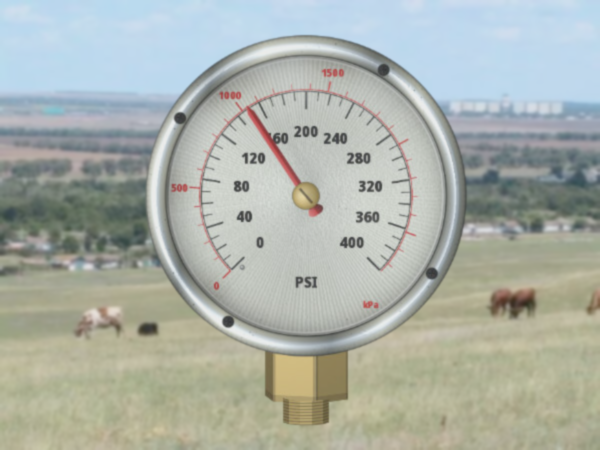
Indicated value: 150 psi
